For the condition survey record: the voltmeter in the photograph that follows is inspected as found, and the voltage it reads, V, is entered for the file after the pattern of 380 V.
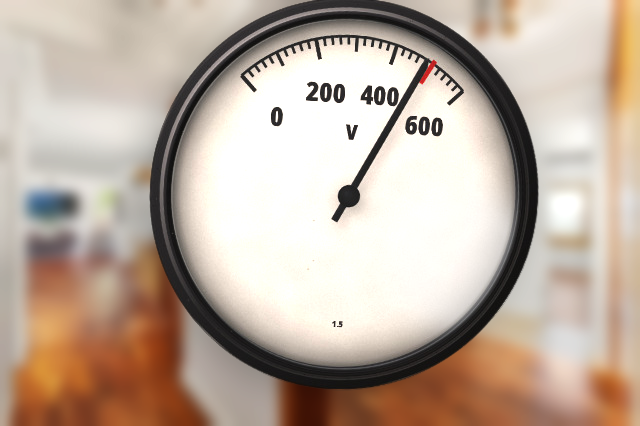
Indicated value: 480 V
